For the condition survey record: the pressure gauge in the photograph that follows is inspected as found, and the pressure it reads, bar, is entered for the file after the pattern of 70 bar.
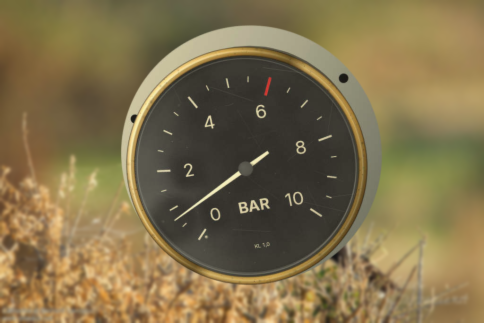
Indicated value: 0.75 bar
